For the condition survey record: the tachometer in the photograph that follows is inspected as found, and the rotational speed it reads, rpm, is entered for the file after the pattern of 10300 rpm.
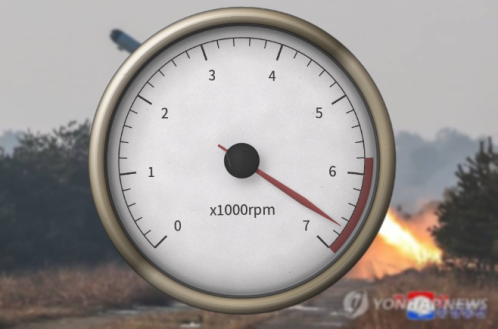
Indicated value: 6700 rpm
